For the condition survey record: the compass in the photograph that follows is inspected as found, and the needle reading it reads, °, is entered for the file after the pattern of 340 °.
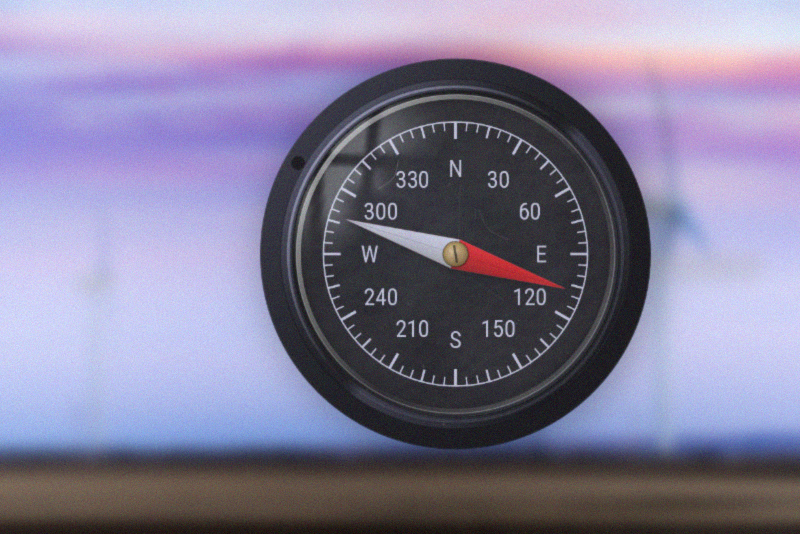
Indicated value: 107.5 °
